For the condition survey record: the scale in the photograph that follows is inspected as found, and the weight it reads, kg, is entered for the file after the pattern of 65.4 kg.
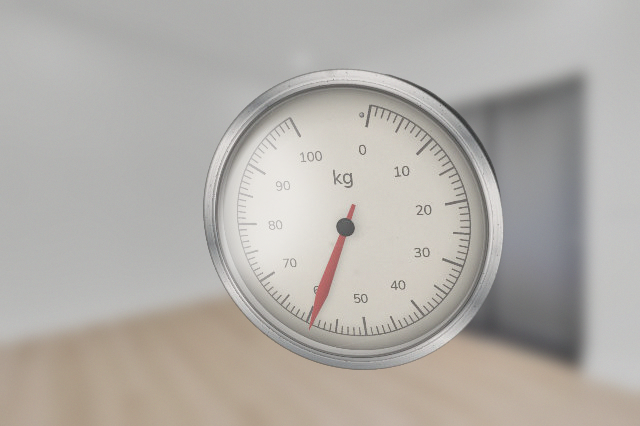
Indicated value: 59 kg
